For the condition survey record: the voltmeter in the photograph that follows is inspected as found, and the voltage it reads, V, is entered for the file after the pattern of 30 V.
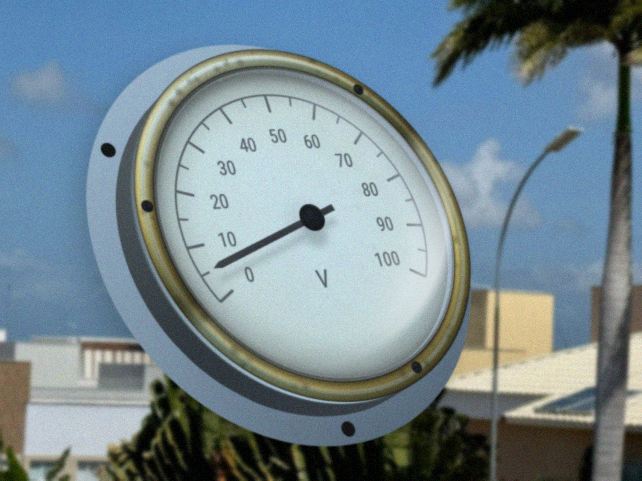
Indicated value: 5 V
